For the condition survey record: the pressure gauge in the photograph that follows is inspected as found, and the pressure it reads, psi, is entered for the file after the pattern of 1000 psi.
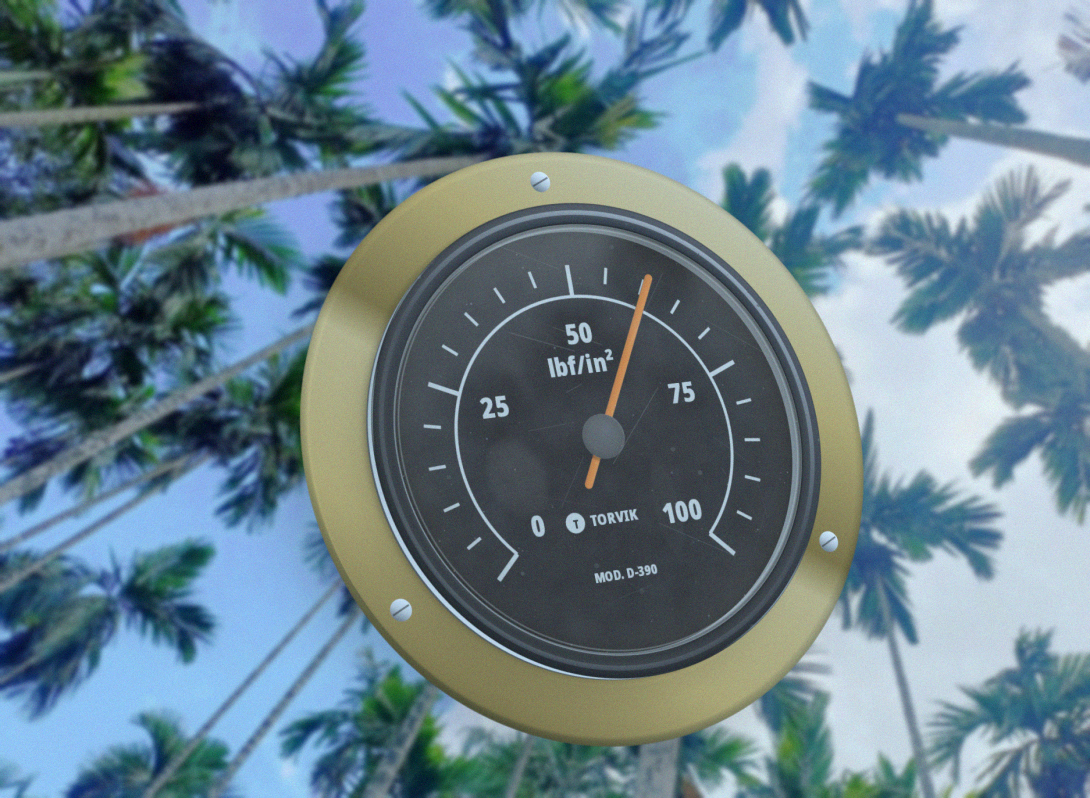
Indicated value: 60 psi
